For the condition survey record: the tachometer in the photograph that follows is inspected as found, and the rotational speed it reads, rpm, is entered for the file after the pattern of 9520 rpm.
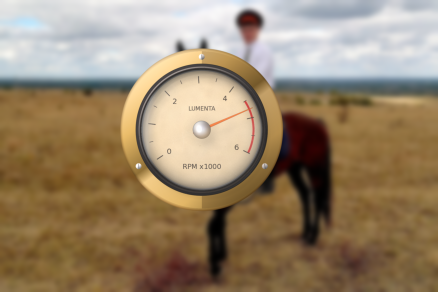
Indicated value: 4750 rpm
